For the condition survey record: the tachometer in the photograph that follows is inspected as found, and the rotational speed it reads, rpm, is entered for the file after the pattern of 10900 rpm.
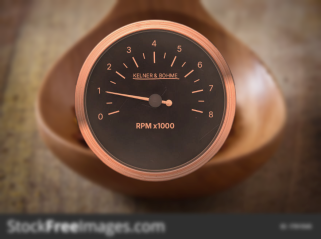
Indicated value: 1000 rpm
